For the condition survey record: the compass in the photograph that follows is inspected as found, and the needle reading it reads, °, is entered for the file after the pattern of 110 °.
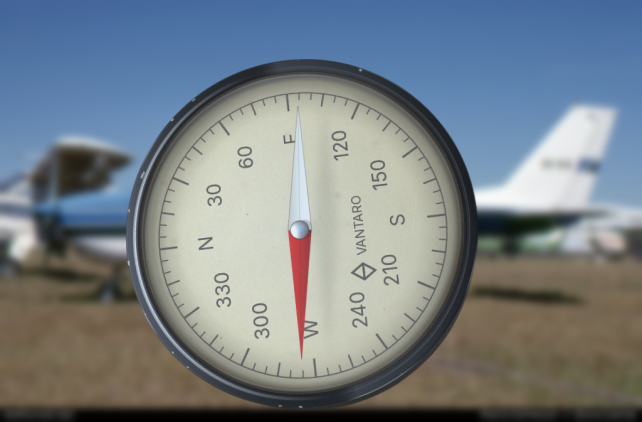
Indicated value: 275 °
